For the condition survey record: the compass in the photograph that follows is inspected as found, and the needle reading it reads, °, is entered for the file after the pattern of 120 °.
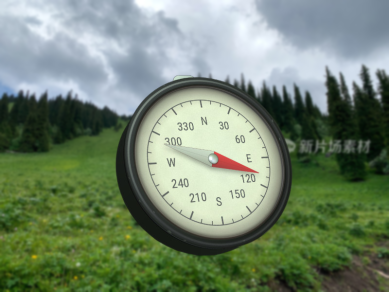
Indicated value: 110 °
